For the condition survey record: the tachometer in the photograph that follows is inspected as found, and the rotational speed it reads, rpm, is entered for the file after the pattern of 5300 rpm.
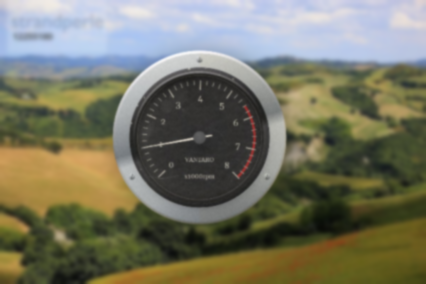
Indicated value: 1000 rpm
